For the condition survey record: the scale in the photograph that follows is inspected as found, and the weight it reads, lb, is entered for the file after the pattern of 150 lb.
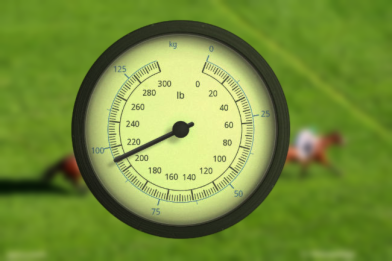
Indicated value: 210 lb
